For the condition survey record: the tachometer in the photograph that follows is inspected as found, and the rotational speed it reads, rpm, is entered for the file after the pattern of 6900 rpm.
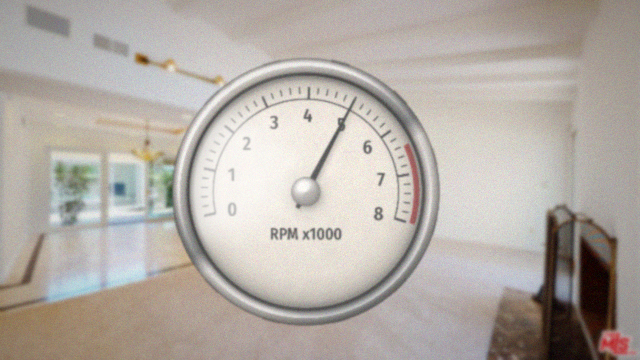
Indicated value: 5000 rpm
